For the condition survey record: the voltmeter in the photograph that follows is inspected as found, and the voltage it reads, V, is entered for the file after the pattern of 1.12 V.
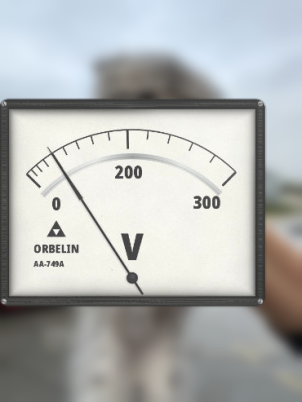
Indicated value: 100 V
